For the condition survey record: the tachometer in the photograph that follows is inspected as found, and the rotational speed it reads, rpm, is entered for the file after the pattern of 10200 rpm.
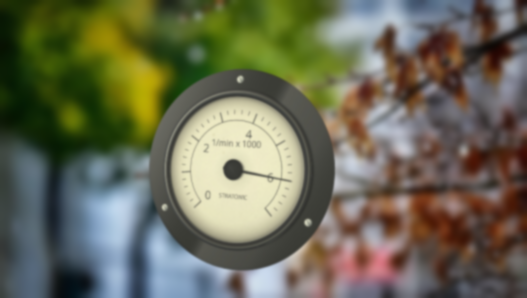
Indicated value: 6000 rpm
